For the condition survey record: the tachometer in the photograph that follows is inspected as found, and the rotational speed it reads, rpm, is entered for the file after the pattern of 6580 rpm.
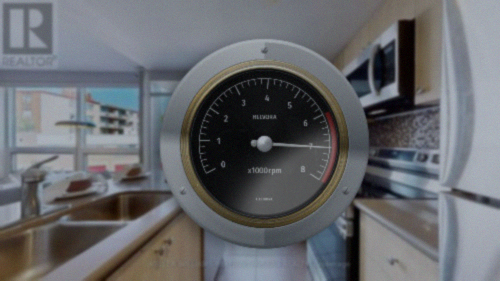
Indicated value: 7000 rpm
